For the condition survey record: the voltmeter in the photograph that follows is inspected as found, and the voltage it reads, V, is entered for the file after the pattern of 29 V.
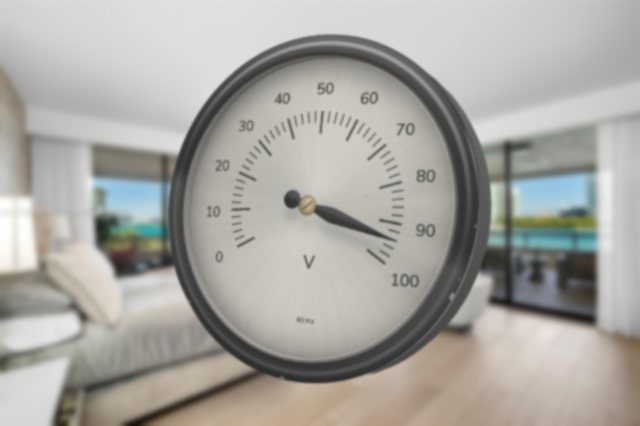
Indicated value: 94 V
